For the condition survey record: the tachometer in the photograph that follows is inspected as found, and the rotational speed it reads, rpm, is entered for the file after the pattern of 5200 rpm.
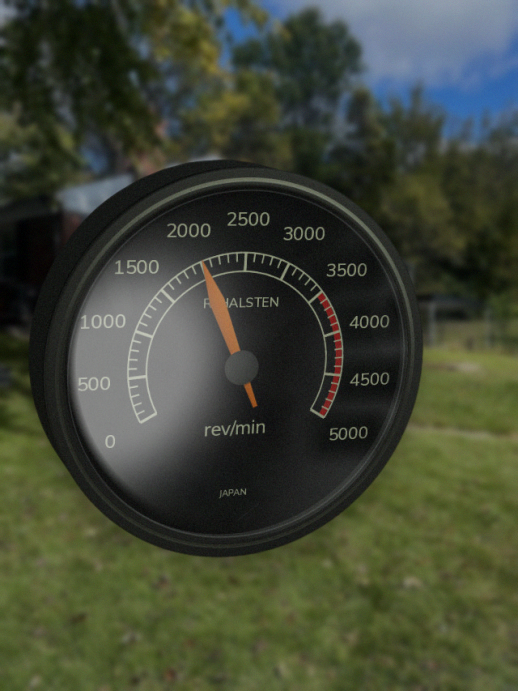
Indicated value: 2000 rpm
